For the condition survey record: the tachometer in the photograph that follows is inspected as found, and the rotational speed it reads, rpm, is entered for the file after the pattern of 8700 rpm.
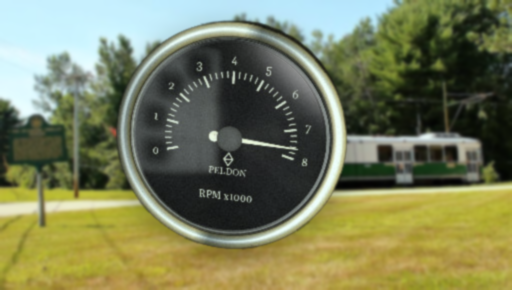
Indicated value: 7600 rpm
